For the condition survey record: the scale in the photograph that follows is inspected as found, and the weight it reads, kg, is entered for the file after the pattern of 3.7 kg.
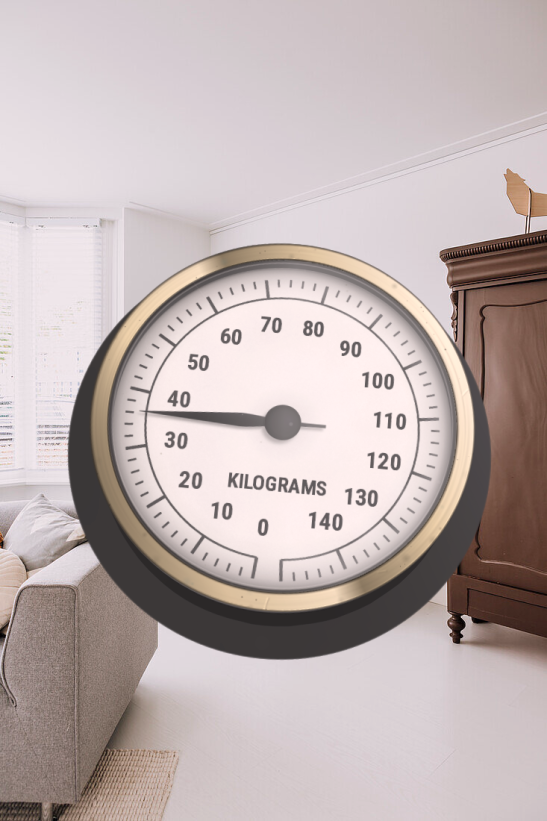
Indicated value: 36 kg
